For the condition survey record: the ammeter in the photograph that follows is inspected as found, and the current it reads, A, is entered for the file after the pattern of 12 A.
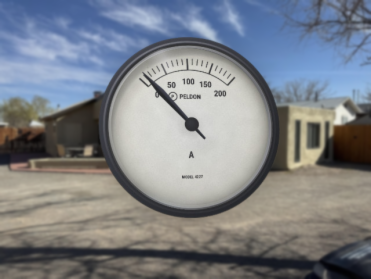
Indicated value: 10 A
